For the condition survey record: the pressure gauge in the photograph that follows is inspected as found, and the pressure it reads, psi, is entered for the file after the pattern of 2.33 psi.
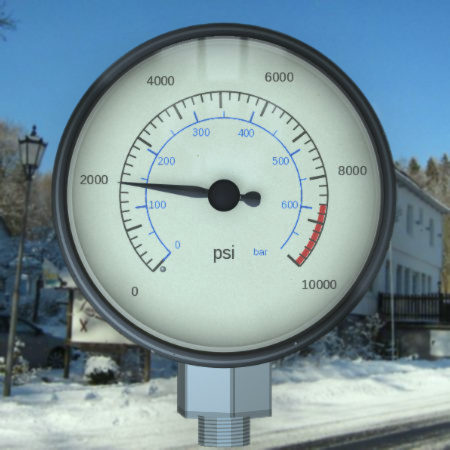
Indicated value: 2000 psi
